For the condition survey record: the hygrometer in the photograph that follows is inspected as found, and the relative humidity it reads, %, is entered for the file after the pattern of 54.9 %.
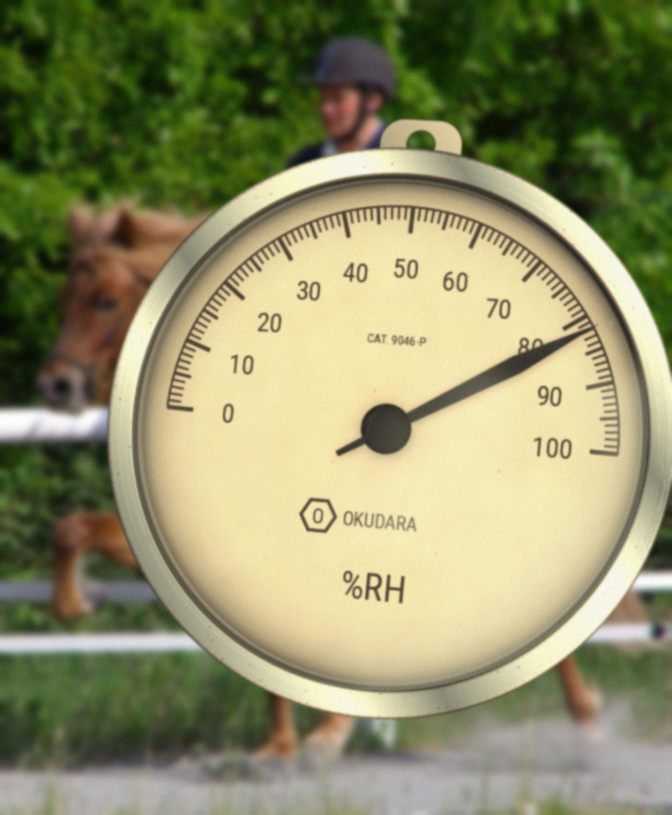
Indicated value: 82 %
